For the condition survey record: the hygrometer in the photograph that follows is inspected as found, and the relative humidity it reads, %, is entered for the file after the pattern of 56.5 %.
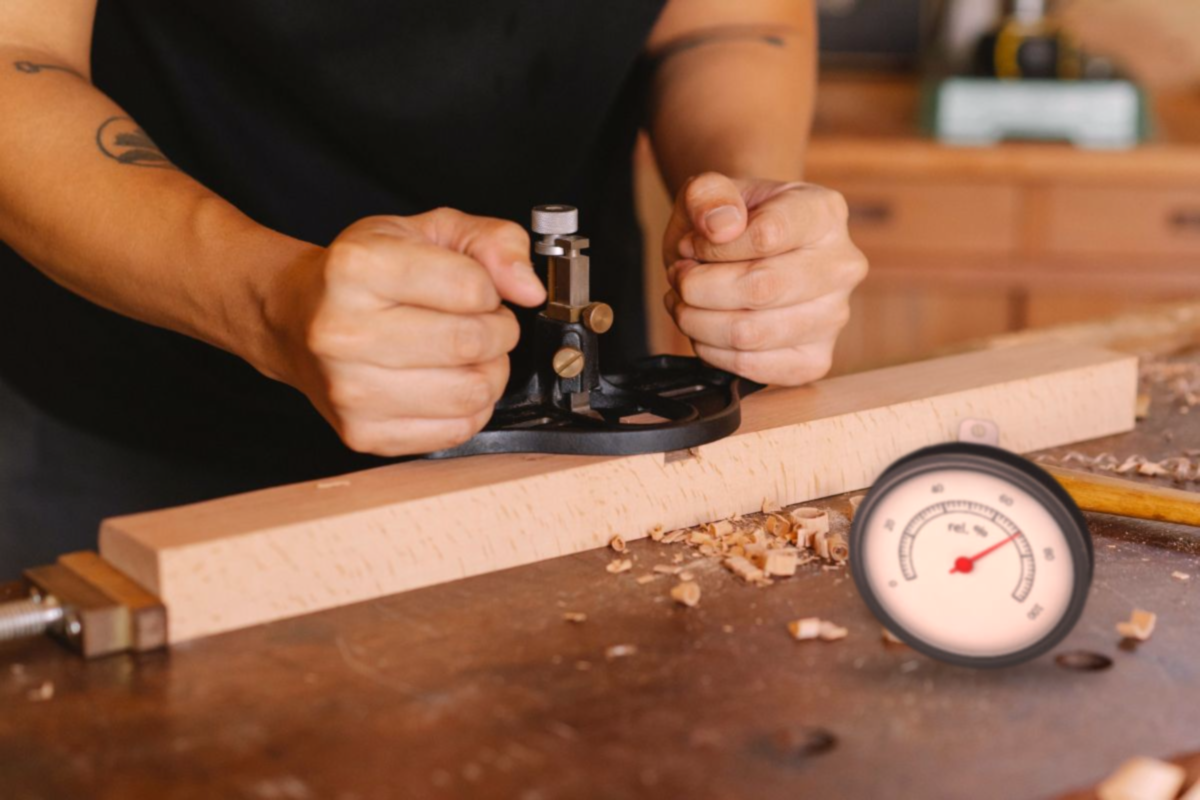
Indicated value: 70 %
